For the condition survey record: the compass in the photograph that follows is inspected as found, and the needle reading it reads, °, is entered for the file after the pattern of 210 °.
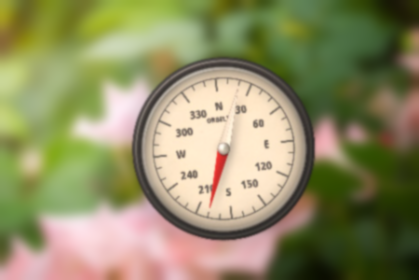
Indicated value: 200 °
